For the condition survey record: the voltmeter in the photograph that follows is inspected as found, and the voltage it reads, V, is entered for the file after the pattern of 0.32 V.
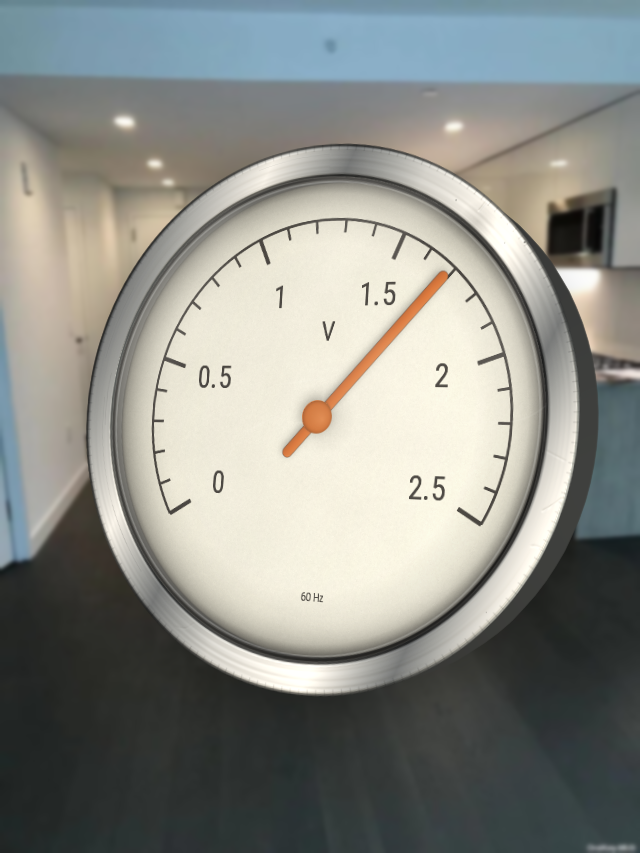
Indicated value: 1.7 V
